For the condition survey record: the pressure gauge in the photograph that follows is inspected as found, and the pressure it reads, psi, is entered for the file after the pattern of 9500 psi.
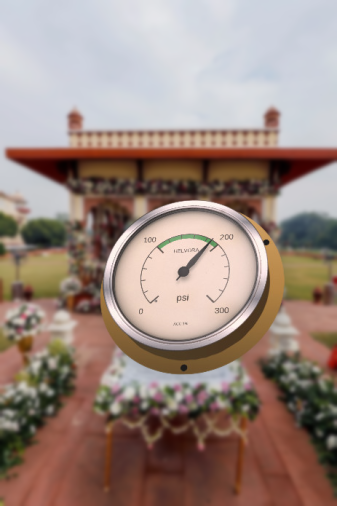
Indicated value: 190 psi
